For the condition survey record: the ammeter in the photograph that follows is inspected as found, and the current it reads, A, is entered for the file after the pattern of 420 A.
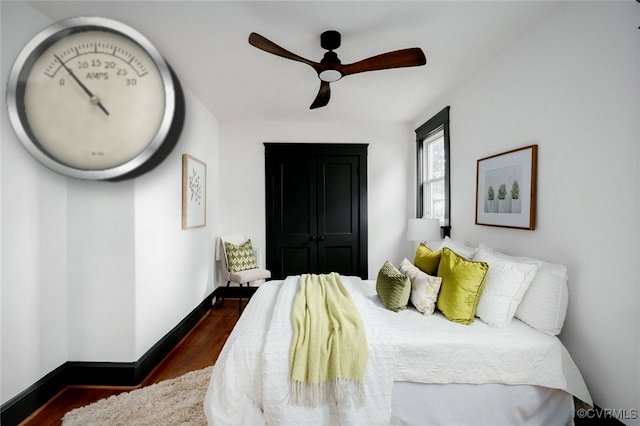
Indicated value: 5 A
